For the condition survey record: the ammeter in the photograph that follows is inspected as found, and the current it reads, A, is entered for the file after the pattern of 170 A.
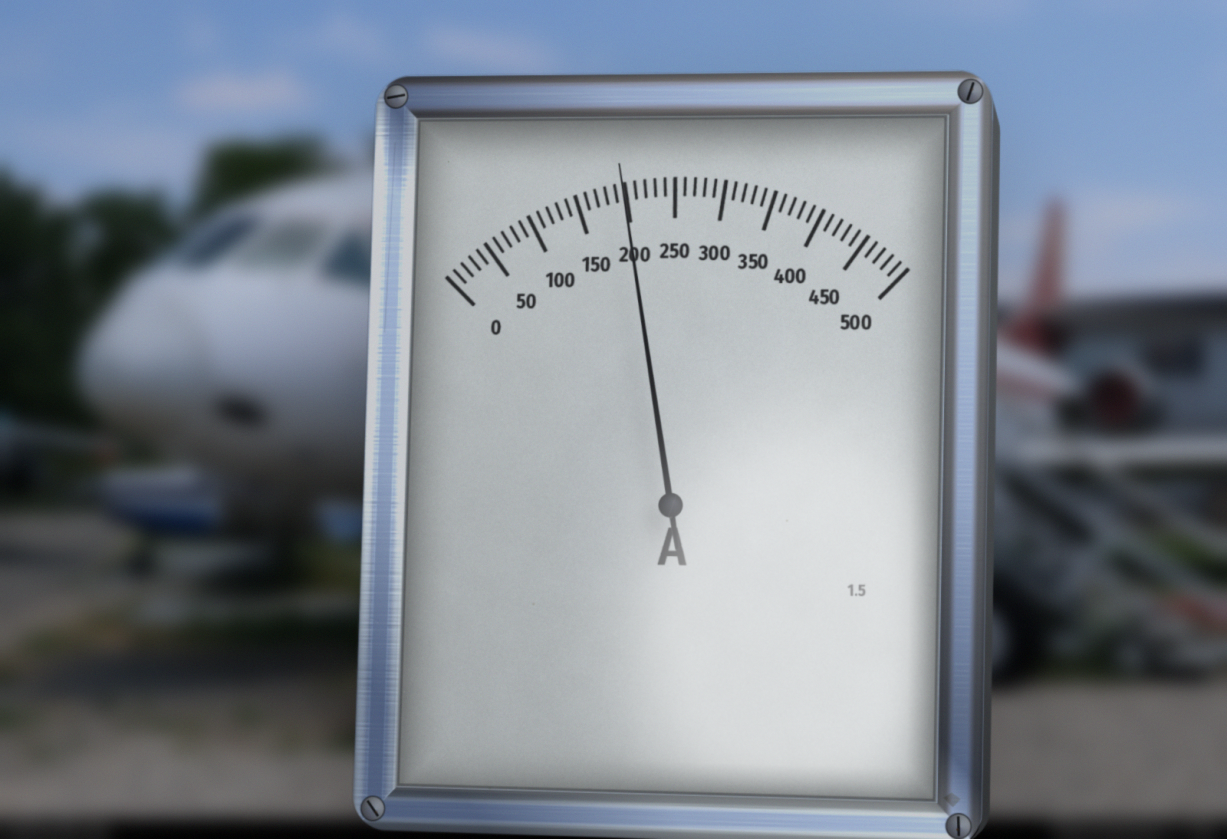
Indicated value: 200 A
